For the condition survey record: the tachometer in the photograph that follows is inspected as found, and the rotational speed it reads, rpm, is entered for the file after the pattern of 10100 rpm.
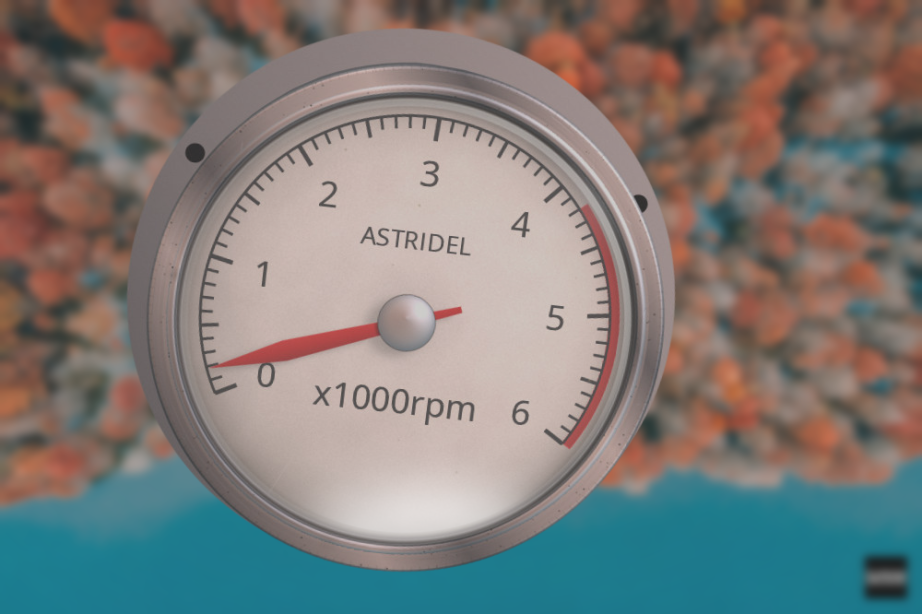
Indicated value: 200 rpm
